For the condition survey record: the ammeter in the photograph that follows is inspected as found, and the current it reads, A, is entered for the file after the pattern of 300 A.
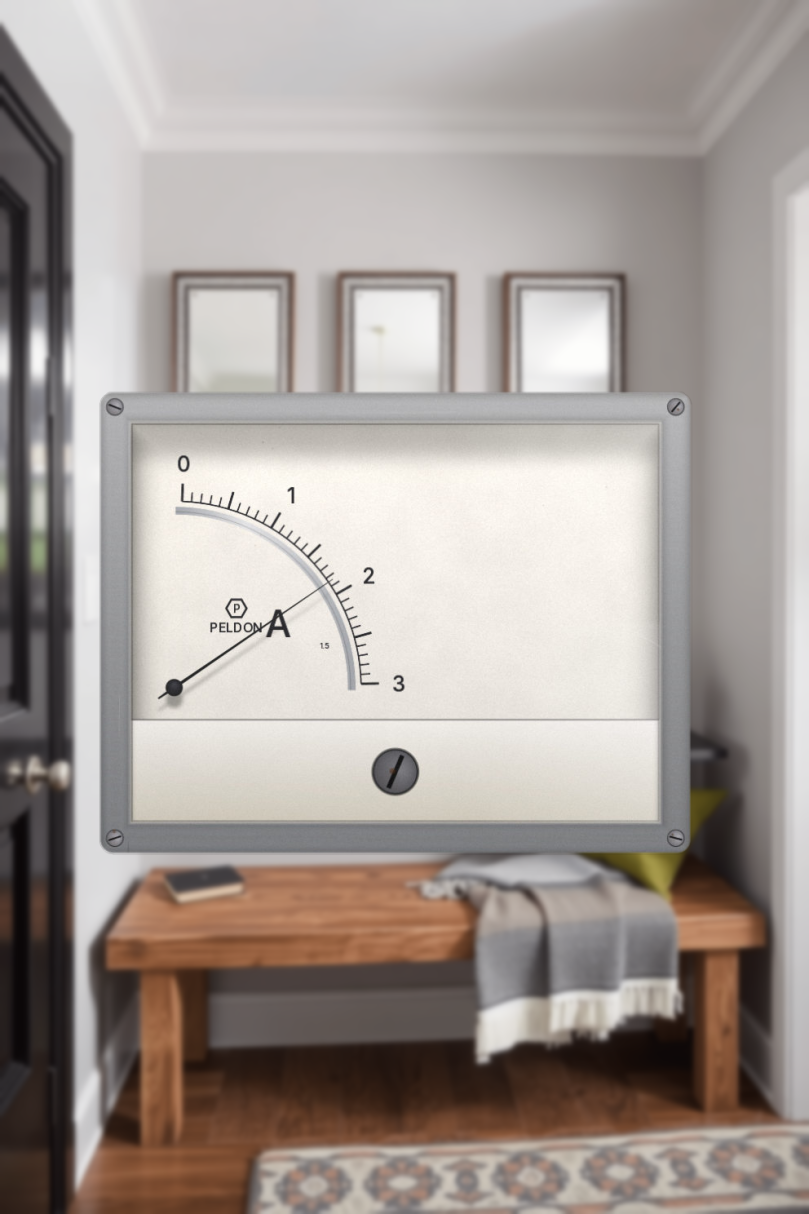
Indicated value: 1.85 A
